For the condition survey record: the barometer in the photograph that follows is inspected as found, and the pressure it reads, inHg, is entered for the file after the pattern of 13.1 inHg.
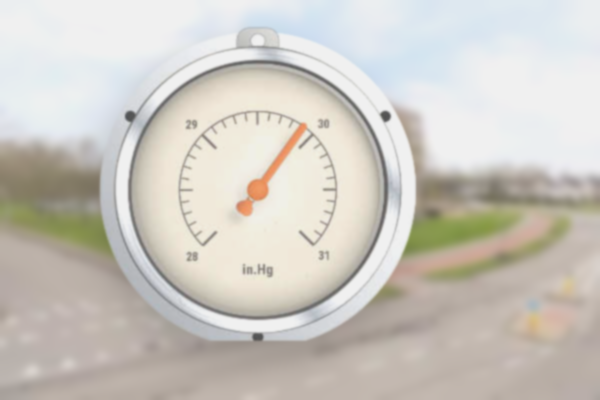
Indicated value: 29.9 inHg
